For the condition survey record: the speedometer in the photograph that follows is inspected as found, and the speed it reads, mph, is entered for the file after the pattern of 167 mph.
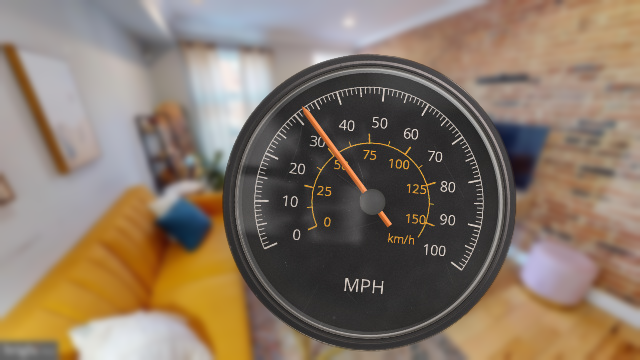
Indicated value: 32 mph
